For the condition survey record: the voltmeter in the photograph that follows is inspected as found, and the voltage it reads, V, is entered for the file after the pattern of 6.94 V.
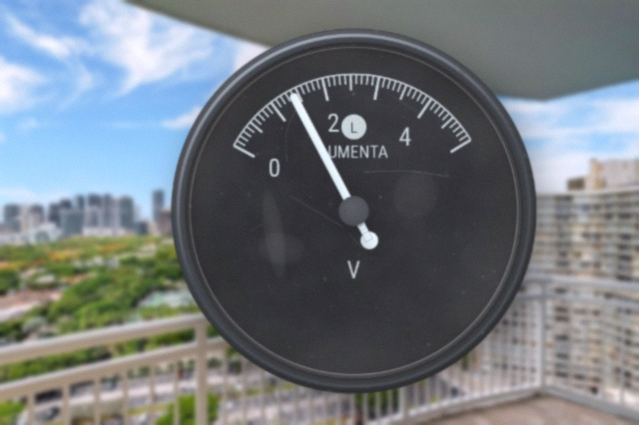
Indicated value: 1.4 V
